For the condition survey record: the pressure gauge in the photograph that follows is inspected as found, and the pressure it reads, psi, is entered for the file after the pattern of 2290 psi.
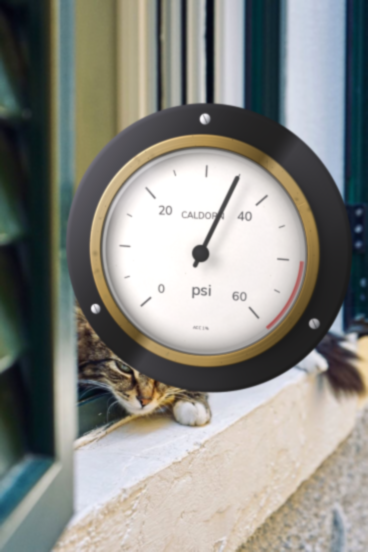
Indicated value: 35 psi
